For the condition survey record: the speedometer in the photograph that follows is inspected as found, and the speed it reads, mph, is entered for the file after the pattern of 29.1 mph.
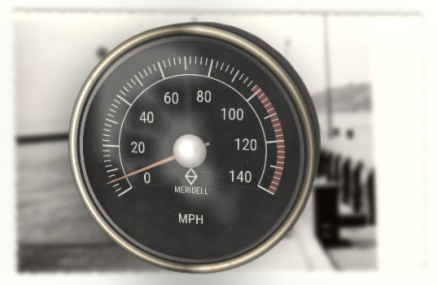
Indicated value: 6 mph
